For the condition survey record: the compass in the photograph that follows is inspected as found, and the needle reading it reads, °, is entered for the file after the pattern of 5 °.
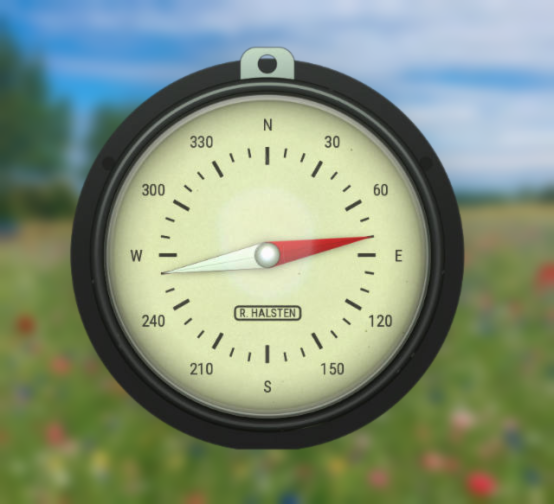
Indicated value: 80 °
